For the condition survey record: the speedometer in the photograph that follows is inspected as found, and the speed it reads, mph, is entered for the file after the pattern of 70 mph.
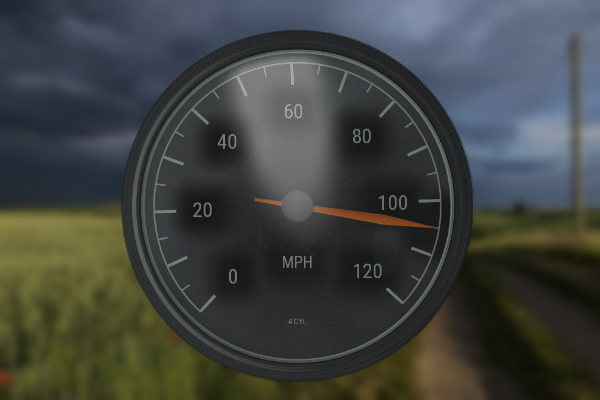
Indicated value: 105 mph
